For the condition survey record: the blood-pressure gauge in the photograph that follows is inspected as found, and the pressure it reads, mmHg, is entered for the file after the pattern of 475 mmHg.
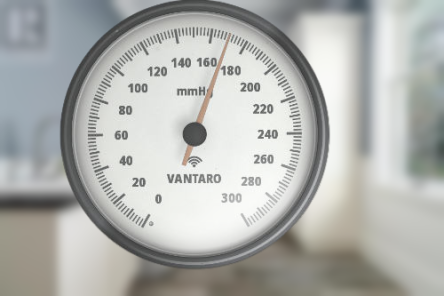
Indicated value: 170 mmHg
